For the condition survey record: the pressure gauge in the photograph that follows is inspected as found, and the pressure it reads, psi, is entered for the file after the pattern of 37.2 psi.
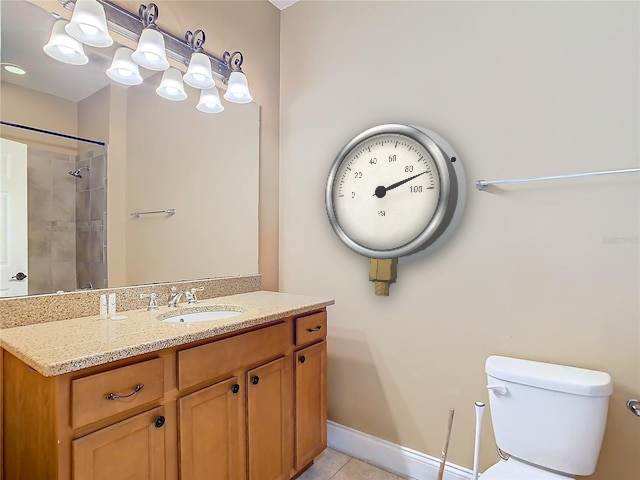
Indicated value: 90 psi
